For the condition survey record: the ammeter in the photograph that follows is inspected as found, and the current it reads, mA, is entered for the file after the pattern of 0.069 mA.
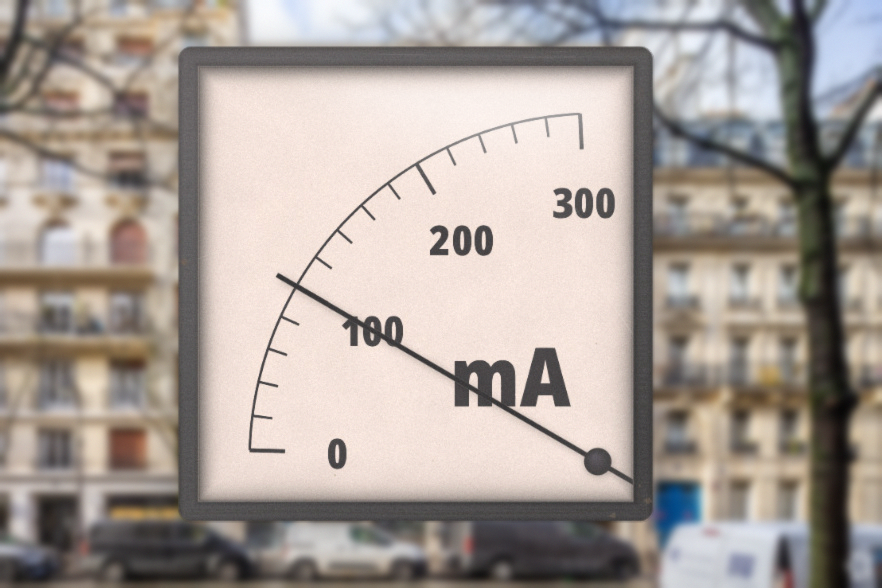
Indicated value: 100 mA
